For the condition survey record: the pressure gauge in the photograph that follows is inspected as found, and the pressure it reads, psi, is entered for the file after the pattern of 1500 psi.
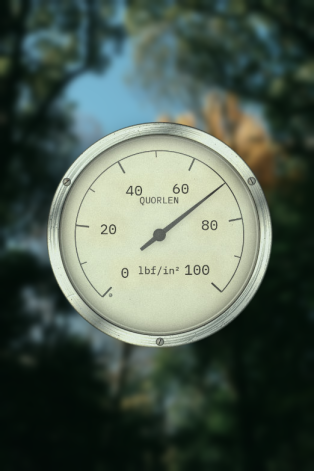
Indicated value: 70 psi
